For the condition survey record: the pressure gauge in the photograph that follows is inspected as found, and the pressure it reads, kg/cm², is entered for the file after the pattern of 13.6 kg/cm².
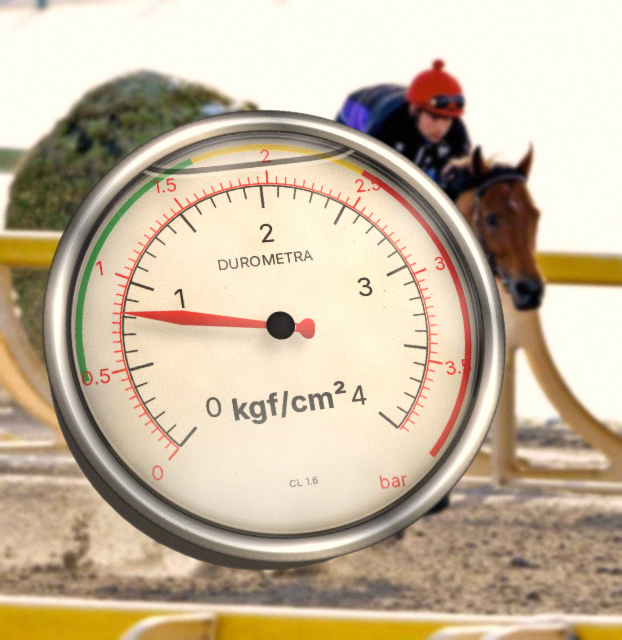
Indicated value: 0.8 kg/cm²
